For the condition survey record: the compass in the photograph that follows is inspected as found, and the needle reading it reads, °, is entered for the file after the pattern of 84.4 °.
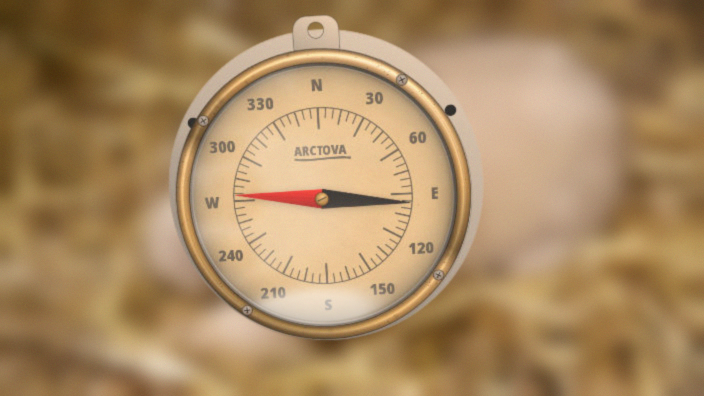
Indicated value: 275 °
